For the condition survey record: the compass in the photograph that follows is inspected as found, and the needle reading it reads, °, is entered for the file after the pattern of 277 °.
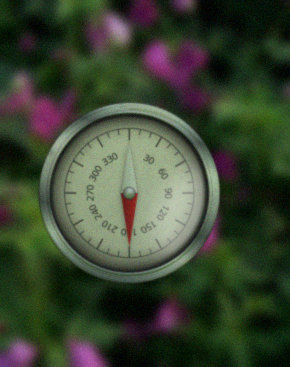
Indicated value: 180 °
